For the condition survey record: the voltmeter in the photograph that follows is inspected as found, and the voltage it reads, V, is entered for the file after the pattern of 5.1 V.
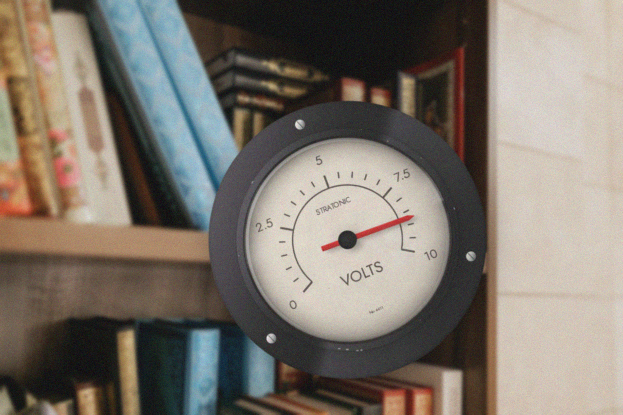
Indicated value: 8.75 V
